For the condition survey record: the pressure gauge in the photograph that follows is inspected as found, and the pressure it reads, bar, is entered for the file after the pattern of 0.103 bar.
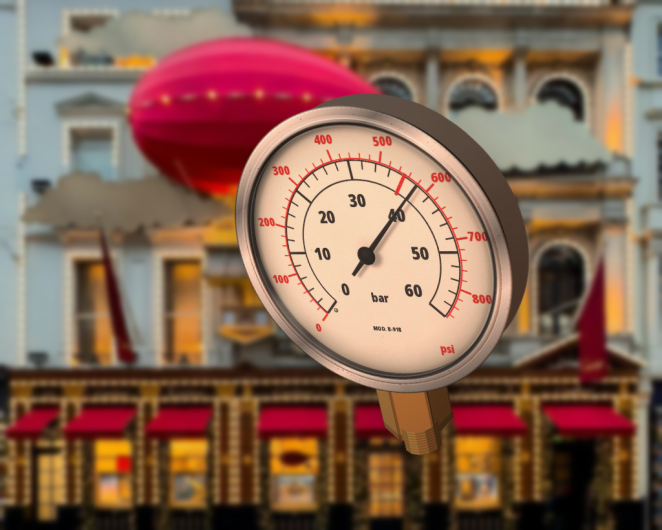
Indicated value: 40 bar
